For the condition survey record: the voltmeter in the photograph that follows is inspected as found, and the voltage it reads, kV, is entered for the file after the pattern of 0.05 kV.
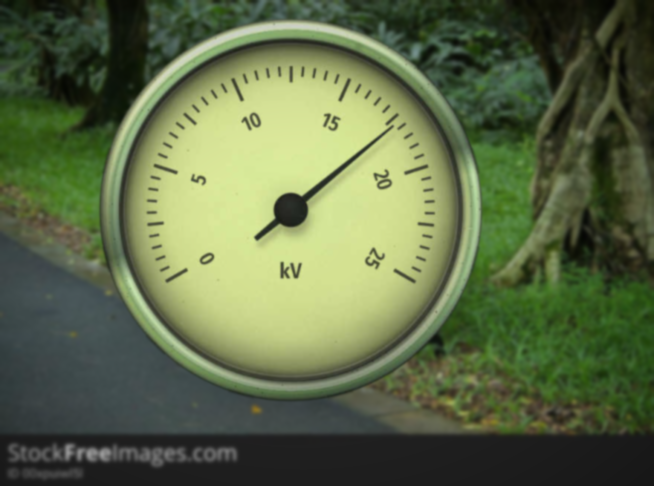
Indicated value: 17.75 kV
